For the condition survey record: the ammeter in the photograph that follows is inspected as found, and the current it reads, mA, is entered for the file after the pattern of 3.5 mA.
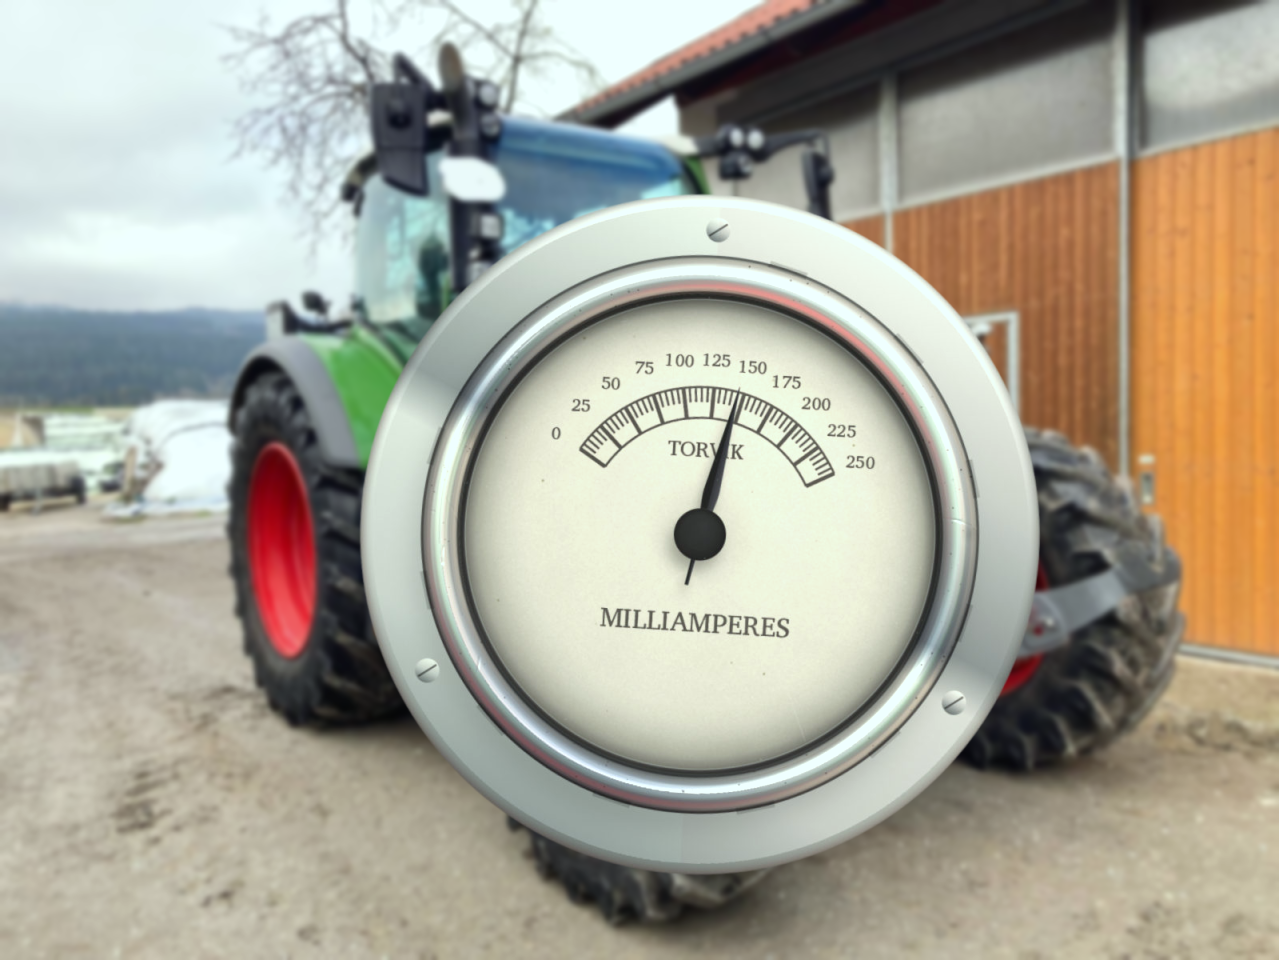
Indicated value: 145 mA
